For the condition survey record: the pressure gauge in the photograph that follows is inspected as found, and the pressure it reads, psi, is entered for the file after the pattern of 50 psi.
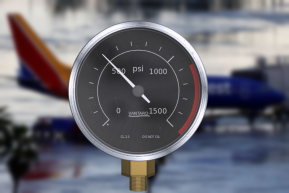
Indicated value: 500 psi
